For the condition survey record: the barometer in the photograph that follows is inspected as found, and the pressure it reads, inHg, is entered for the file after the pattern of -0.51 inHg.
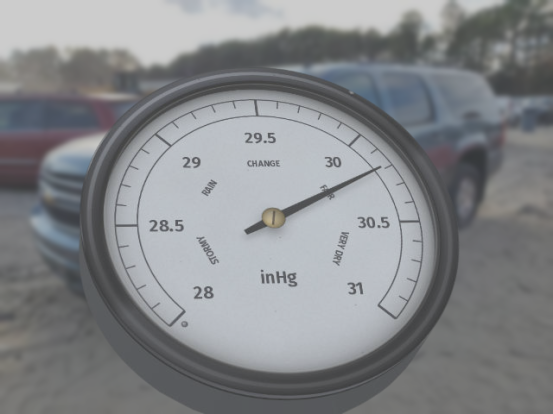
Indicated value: 30.2 inHg
